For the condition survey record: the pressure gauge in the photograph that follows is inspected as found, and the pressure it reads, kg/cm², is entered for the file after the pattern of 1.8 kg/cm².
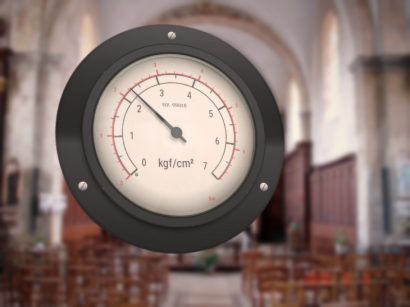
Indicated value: 2.25 kg/cm²
